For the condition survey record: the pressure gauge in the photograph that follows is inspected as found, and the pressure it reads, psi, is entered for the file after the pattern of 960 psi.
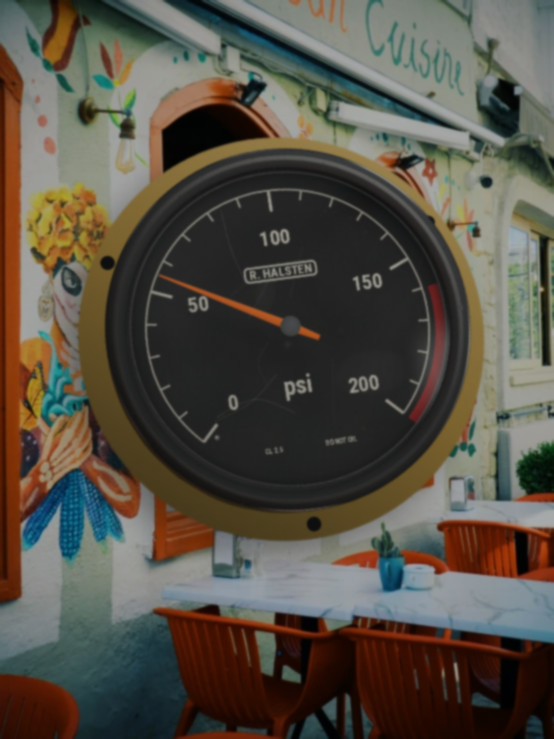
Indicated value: 55 psi
